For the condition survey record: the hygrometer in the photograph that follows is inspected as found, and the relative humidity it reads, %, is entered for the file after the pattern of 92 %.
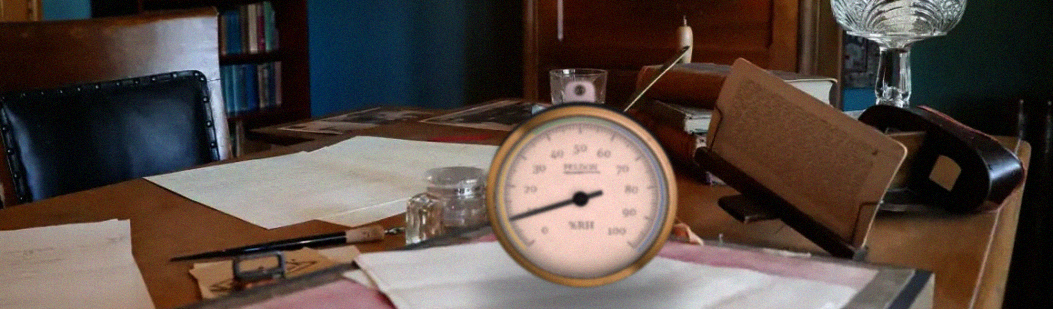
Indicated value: 10 %
